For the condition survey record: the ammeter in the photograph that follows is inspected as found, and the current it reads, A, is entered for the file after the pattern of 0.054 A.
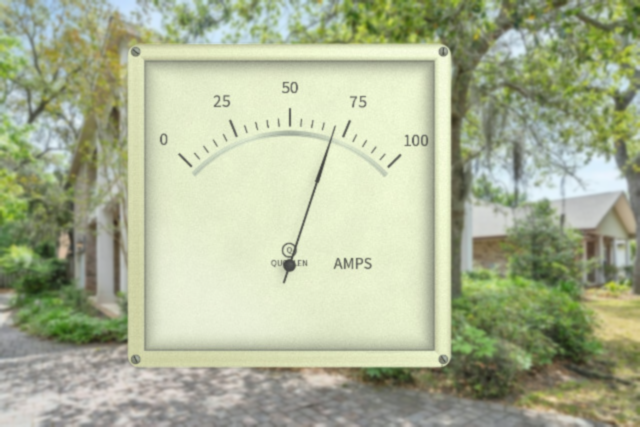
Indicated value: 70 A
